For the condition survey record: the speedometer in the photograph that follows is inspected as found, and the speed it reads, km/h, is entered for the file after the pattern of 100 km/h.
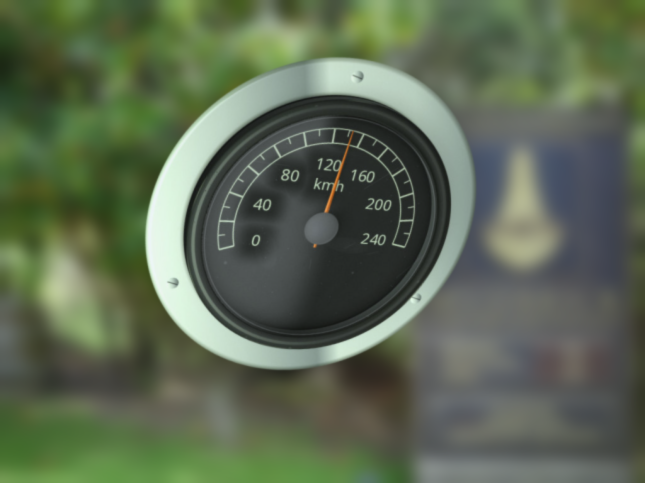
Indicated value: 130 km/h
